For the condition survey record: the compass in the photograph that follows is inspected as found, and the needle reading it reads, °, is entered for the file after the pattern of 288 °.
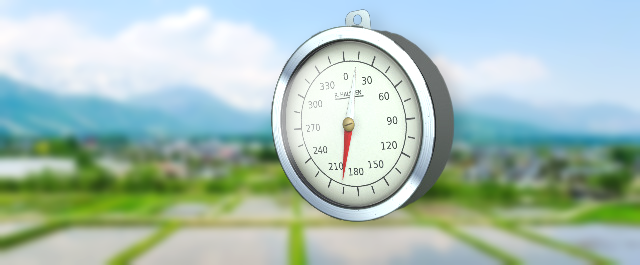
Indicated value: 195 °
